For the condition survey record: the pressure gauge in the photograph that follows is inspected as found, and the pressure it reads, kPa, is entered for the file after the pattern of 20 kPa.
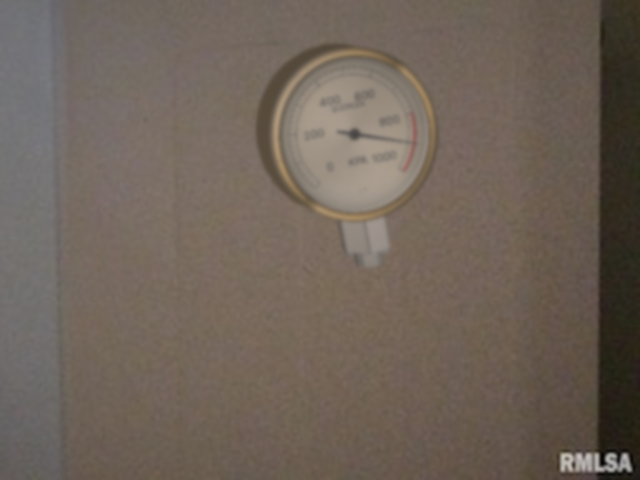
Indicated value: 900 kPa
